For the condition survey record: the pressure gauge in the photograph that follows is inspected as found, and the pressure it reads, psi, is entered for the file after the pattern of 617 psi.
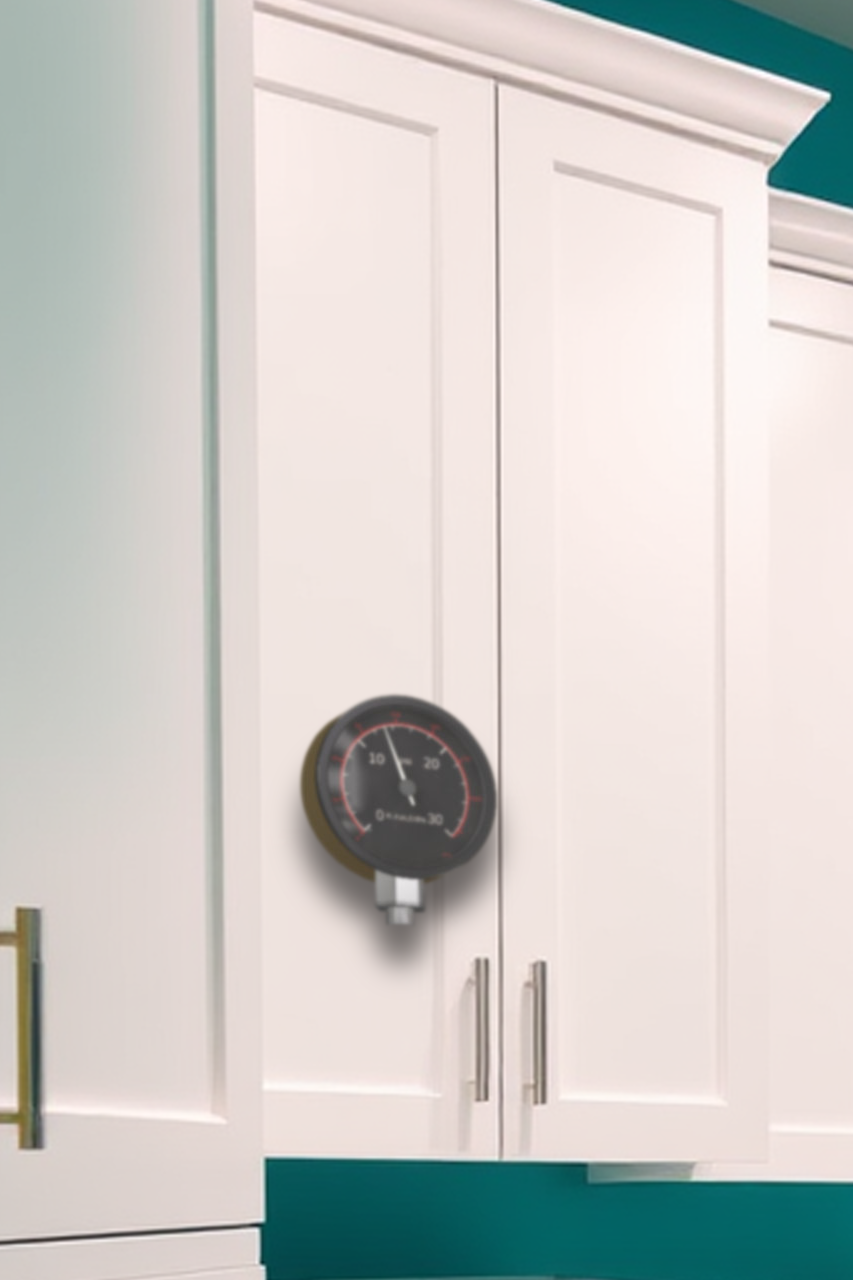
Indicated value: 13 psi
